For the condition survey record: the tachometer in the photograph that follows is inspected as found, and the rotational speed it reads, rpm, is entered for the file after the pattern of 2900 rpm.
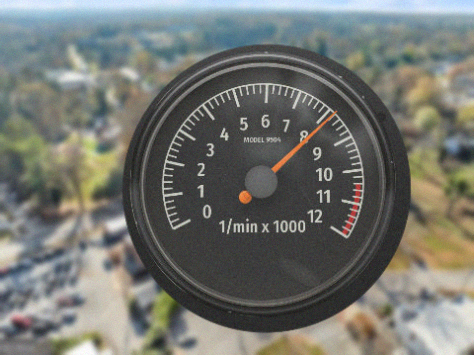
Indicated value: 8200 rpm
